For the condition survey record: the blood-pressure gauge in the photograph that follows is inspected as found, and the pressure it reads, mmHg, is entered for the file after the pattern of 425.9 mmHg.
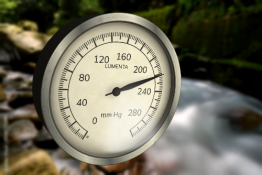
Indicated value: 220 mmHg
